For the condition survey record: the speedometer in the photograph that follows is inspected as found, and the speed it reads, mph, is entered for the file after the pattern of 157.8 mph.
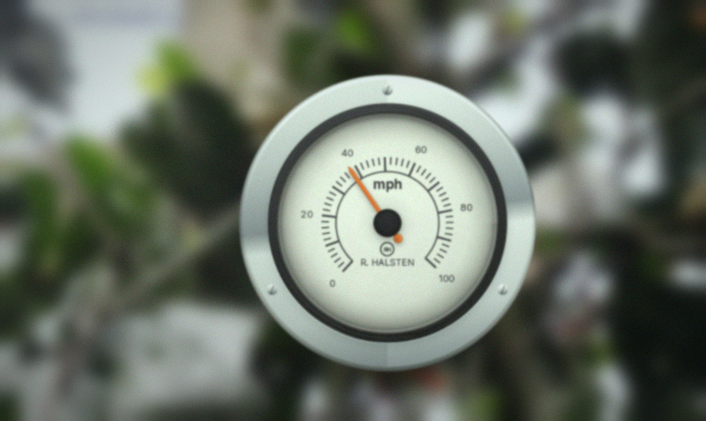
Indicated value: 38 mph
